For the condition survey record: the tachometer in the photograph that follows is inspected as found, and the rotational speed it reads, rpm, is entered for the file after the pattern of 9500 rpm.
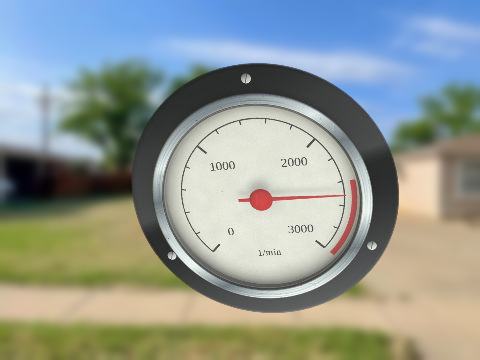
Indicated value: 2500 rpm
